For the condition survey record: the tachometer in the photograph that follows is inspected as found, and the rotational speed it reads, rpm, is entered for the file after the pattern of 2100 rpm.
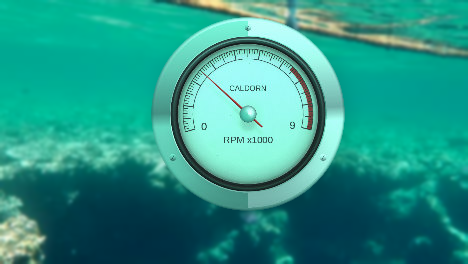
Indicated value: 2500 rpm
